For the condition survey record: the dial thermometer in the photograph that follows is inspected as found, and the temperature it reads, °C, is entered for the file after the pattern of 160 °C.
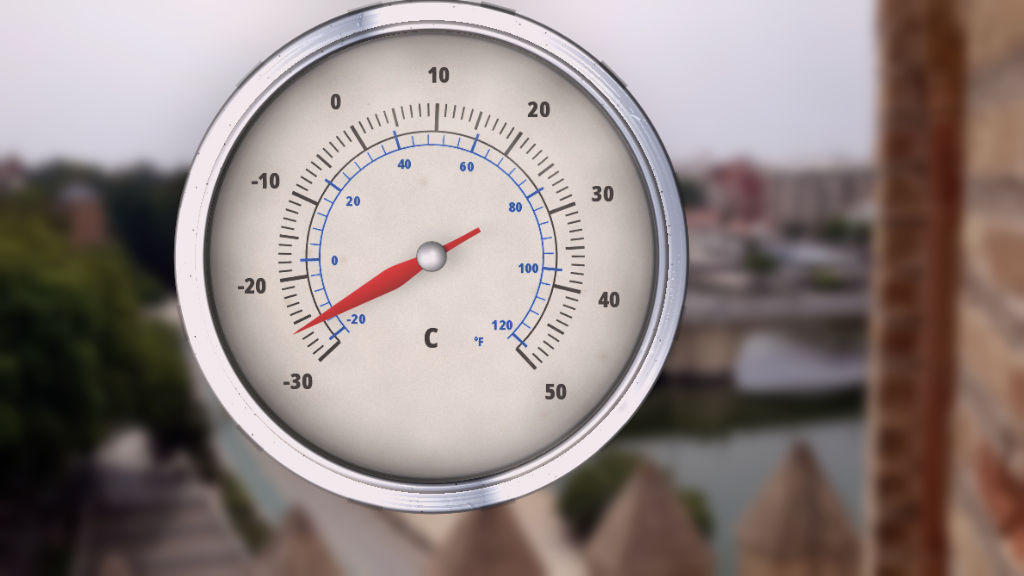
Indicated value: -26 °C
